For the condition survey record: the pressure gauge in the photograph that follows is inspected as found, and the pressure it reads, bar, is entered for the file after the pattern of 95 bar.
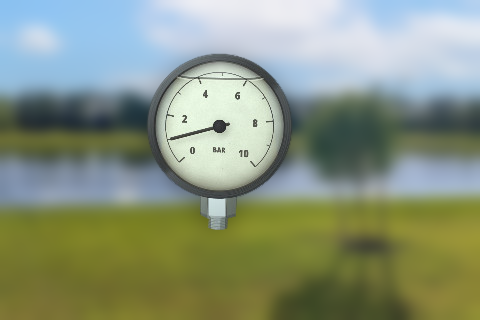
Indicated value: 1 bar
